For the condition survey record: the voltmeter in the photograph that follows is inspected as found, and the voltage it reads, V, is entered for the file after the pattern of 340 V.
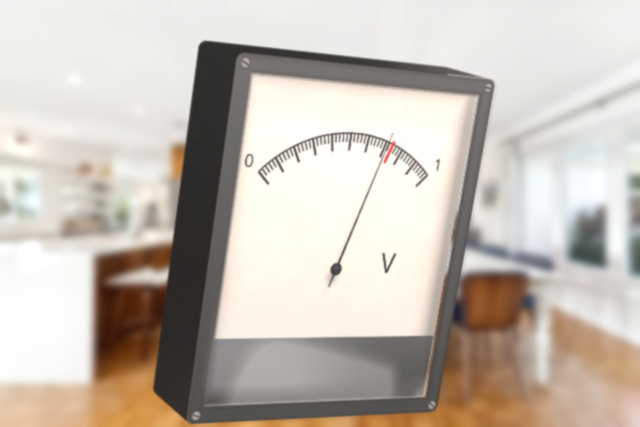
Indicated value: 0.7 V
